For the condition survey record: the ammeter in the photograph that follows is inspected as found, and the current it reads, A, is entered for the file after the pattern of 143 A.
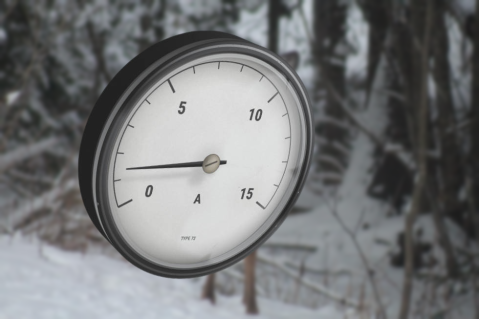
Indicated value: 1.5 A
